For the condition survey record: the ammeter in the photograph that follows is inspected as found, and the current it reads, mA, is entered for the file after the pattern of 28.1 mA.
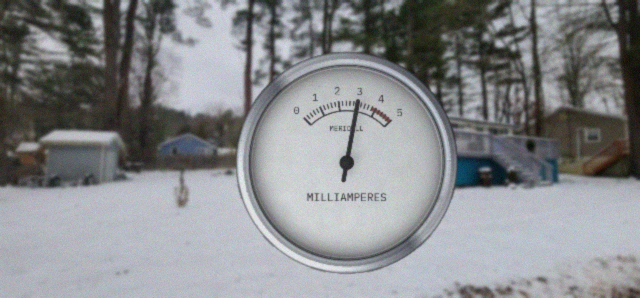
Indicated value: 3 mA
